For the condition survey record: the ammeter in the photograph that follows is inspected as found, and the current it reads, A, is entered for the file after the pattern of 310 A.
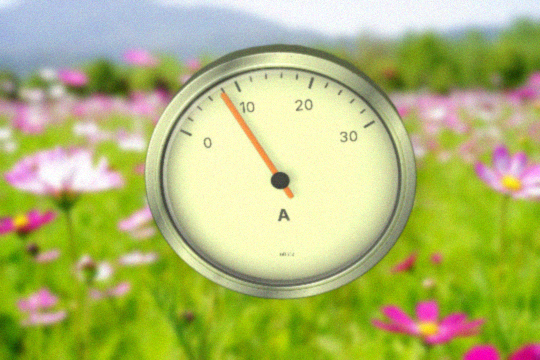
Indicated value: 8 A
